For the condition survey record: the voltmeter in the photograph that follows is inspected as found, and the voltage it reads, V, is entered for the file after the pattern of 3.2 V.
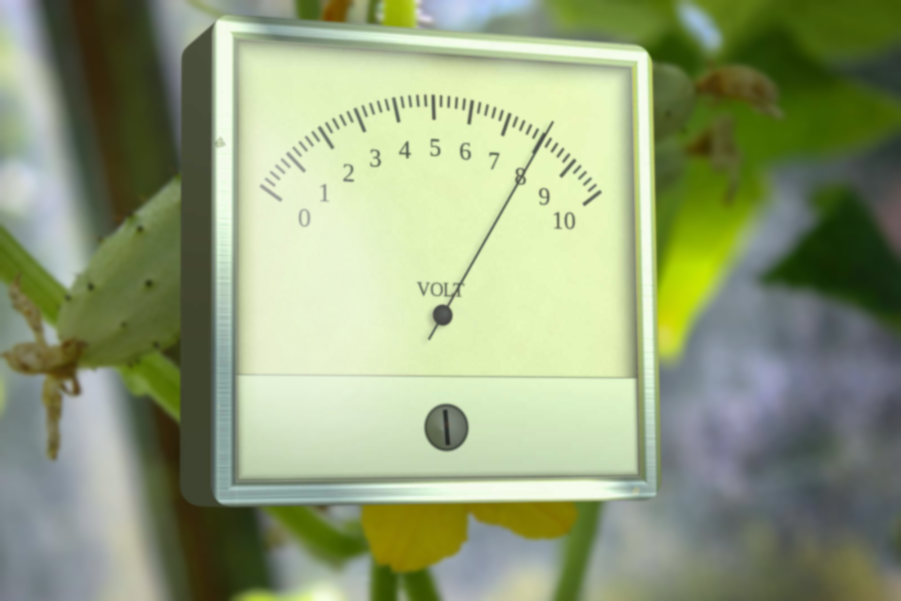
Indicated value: 8 V
